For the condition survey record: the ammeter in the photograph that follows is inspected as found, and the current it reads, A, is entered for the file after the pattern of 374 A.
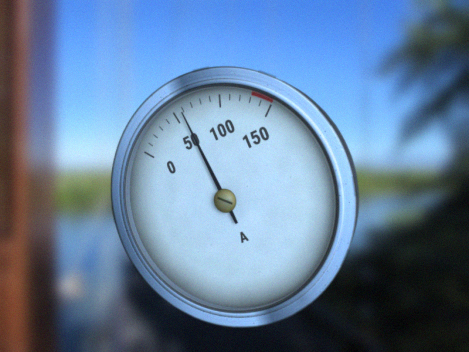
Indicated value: 60 A
